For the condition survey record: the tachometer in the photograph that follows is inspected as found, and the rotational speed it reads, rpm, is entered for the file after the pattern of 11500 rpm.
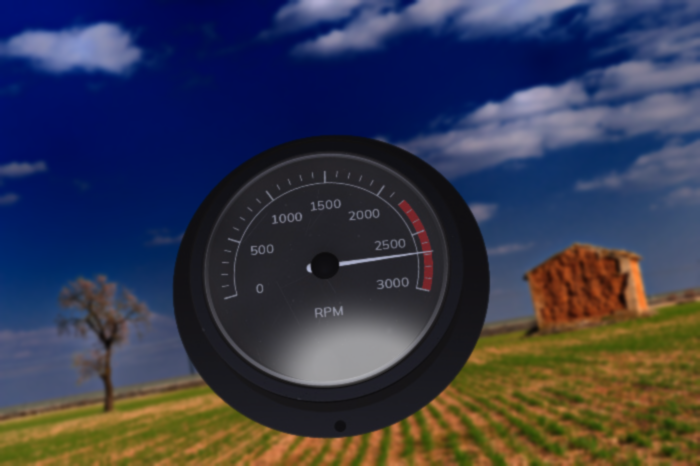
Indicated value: 2700 rpm
